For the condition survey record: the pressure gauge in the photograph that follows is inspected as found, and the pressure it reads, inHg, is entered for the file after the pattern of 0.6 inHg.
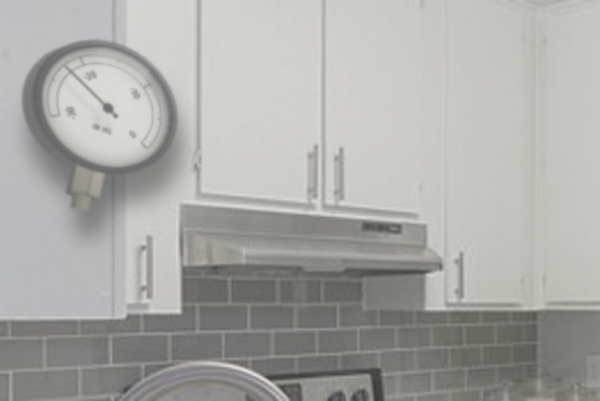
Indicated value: -22.5 inHg
